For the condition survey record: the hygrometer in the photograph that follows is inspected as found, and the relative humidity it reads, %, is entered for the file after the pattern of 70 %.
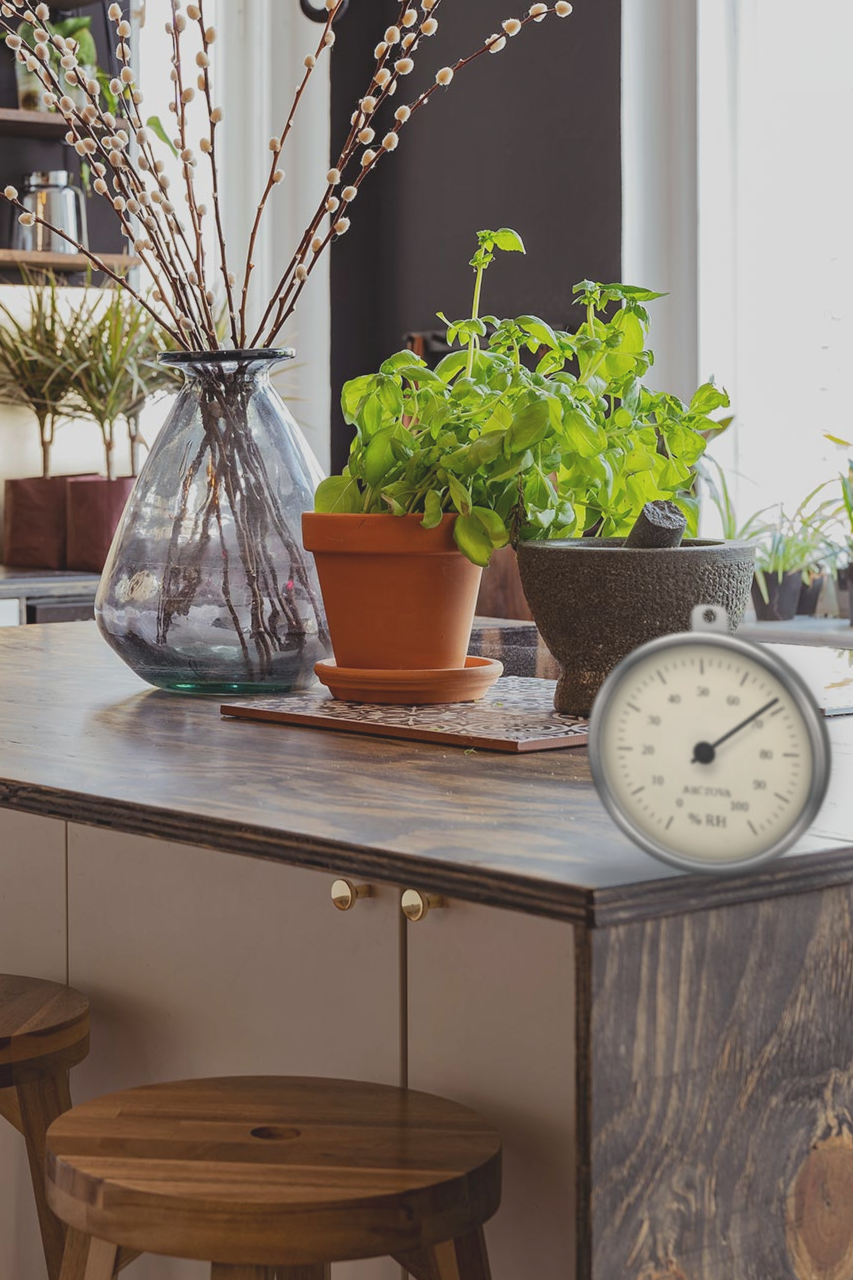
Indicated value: 68 %
